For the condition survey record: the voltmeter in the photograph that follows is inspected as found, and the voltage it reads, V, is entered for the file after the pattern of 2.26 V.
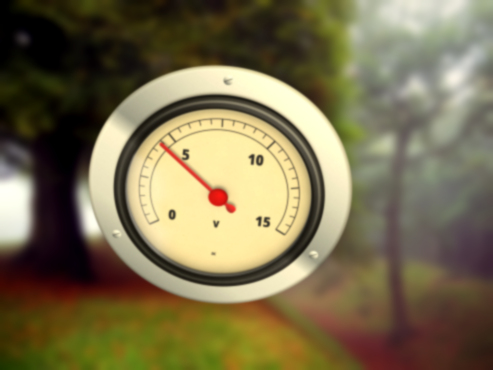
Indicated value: 4.5 V
